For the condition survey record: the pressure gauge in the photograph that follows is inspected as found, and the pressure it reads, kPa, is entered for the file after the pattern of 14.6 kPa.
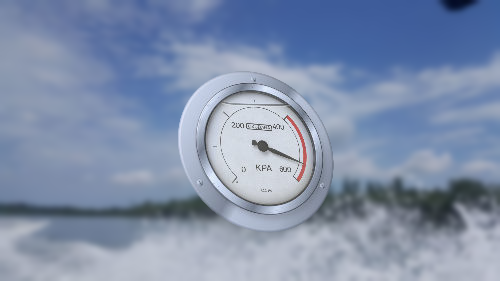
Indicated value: 550 kPa
